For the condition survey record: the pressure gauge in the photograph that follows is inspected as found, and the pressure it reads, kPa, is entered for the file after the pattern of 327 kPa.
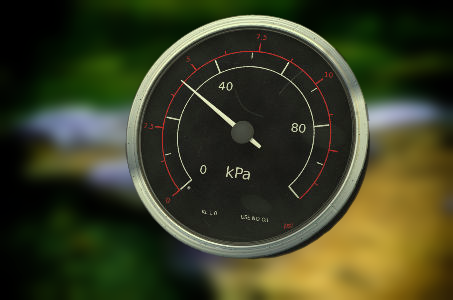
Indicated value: 30 kPa
